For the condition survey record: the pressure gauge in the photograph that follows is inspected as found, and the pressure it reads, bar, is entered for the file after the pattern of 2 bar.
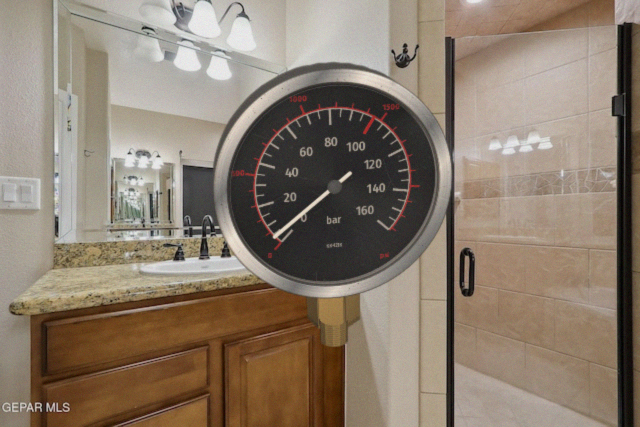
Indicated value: 5 bar
